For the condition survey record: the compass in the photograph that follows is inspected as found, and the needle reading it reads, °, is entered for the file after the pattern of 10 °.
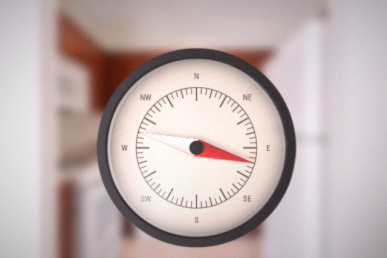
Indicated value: 105 °
